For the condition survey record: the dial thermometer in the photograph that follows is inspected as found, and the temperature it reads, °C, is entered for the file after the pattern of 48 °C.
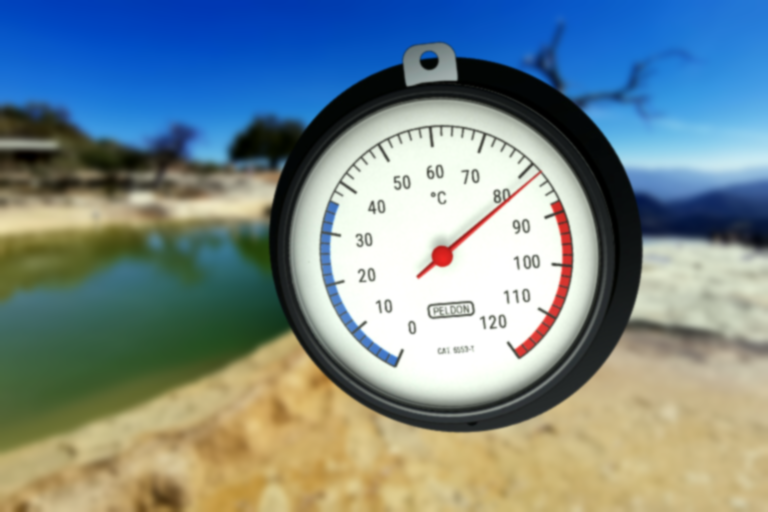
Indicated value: 82 °C
